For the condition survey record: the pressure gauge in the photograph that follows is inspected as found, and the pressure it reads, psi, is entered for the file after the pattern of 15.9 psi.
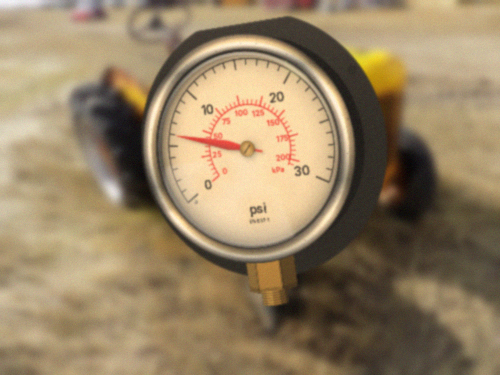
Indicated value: 6 psi
